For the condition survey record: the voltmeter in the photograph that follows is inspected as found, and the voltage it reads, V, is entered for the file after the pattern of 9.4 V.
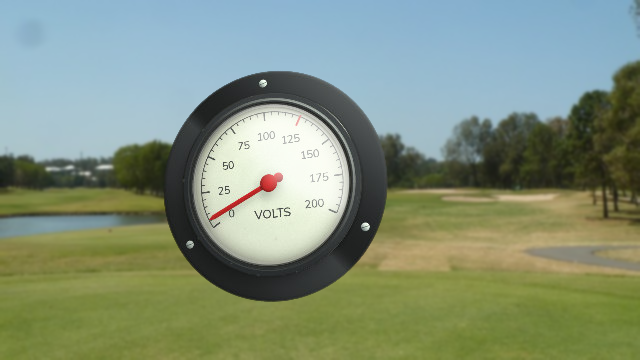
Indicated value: 5 V
